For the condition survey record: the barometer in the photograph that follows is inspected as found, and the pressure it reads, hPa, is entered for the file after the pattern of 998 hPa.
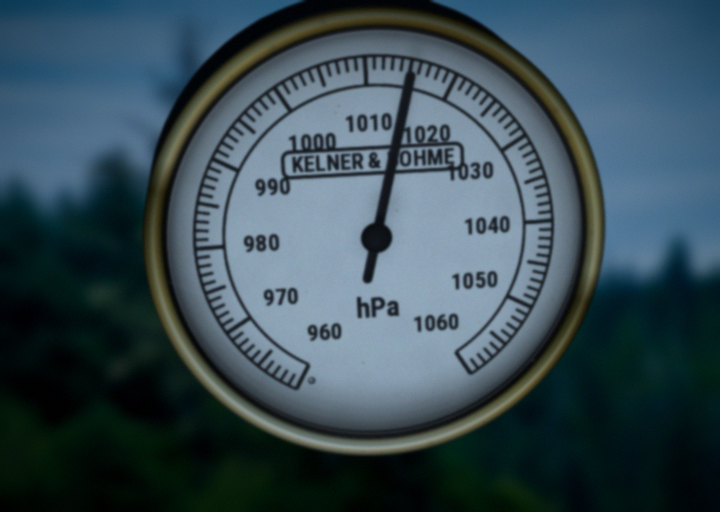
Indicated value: 1015 hPa
